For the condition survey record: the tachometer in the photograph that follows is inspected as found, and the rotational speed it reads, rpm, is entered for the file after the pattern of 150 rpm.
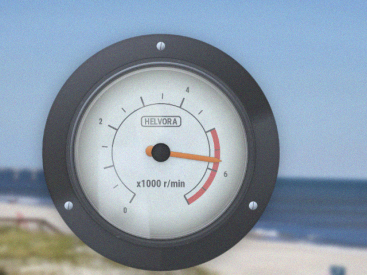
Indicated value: 5750 rpm
